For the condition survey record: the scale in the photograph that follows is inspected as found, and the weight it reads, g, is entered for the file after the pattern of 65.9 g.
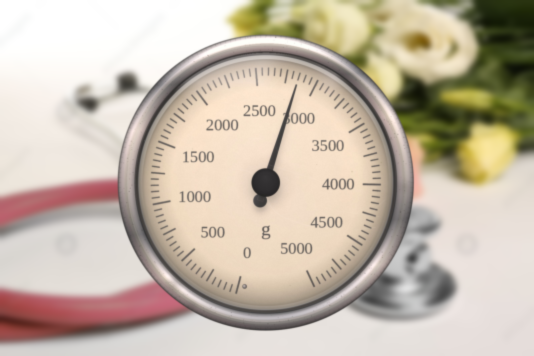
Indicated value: 2850 g
